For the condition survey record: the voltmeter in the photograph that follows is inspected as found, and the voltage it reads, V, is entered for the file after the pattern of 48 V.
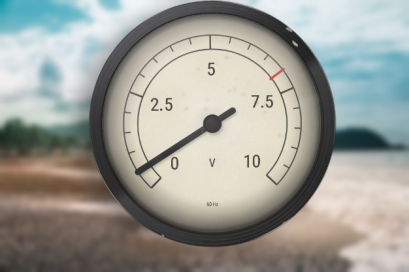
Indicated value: 0.5 V
